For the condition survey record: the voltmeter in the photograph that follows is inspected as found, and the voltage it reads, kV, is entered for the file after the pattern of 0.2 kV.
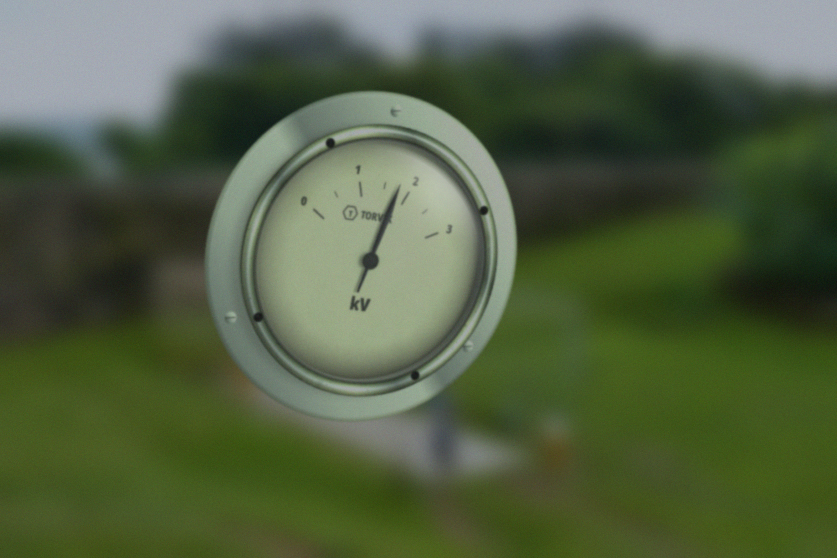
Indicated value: 1.75 kV
